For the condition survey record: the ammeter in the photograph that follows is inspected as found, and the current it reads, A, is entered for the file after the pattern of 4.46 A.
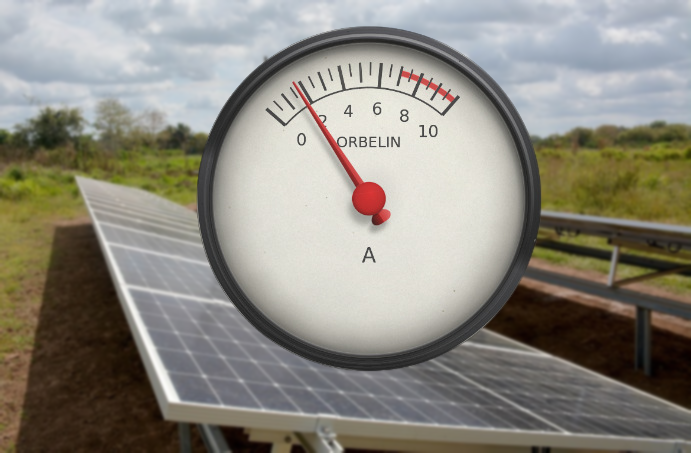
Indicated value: 1.75 A
